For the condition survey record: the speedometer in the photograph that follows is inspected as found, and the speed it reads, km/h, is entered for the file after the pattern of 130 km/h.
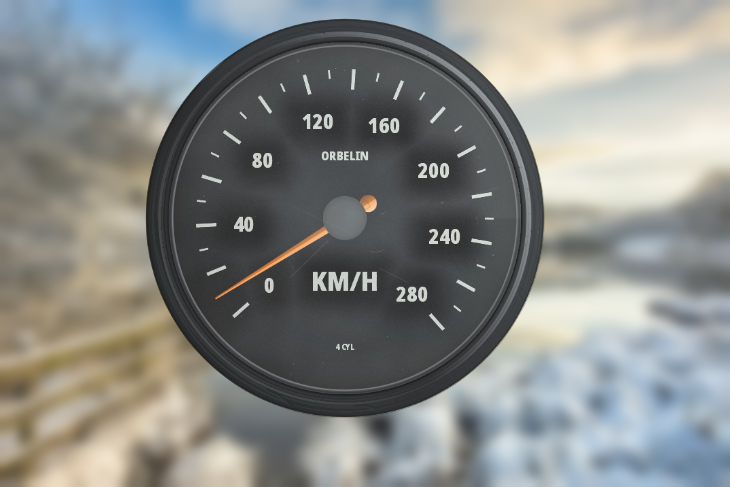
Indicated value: 10 km/h
